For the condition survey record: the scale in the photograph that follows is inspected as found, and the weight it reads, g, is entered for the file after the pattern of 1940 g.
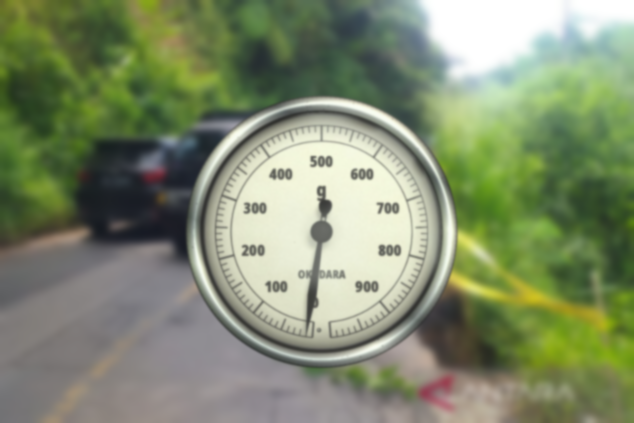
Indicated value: 10 g
